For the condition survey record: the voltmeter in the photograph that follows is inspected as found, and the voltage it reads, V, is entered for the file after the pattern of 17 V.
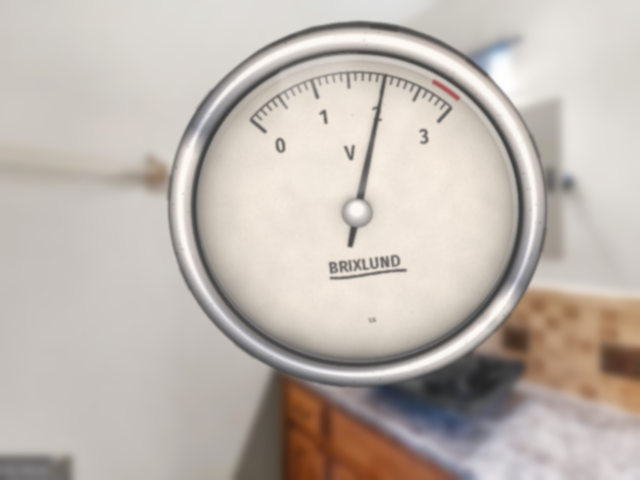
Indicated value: 2 V
